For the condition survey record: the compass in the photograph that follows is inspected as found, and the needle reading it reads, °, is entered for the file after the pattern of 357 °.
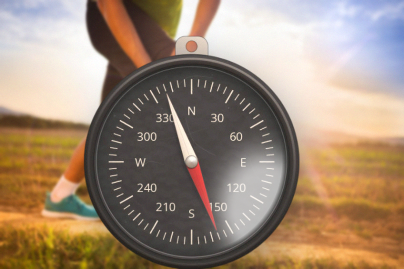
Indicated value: 160 °
